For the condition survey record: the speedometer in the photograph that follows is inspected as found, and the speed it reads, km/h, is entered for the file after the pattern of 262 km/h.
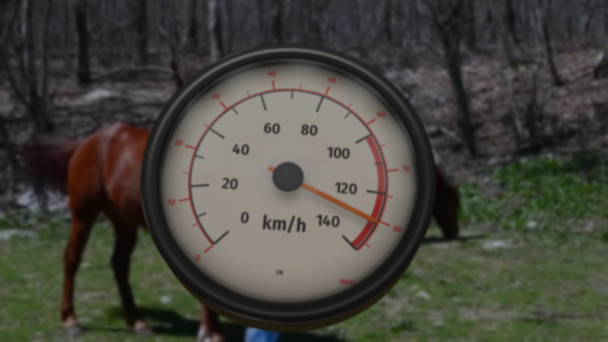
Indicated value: 130 km/h
